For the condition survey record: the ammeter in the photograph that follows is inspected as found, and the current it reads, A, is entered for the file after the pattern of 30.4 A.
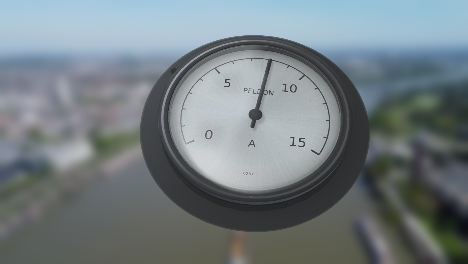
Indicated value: 8 A
